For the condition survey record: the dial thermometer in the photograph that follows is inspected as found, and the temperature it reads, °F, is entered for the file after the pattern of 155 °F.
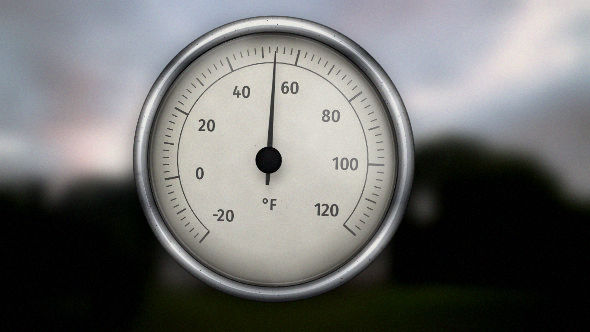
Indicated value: 54 °F
